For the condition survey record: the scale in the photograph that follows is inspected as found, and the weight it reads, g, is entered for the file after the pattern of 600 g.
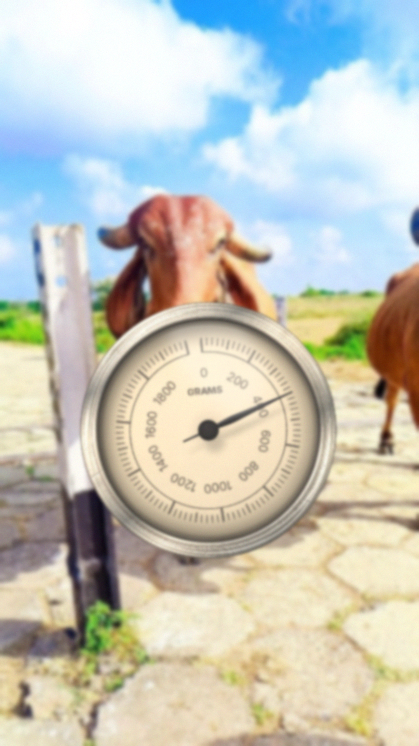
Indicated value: 400 g
